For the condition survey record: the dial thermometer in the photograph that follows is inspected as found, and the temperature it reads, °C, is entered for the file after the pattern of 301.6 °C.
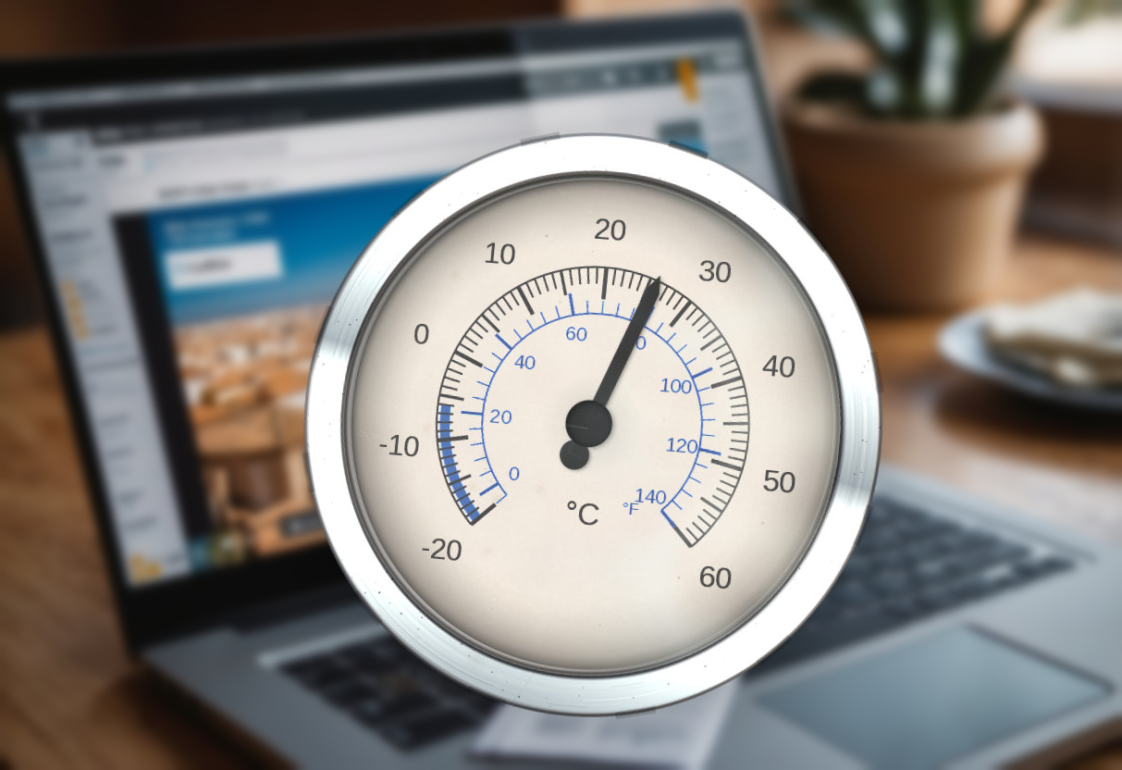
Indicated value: 26 °C
